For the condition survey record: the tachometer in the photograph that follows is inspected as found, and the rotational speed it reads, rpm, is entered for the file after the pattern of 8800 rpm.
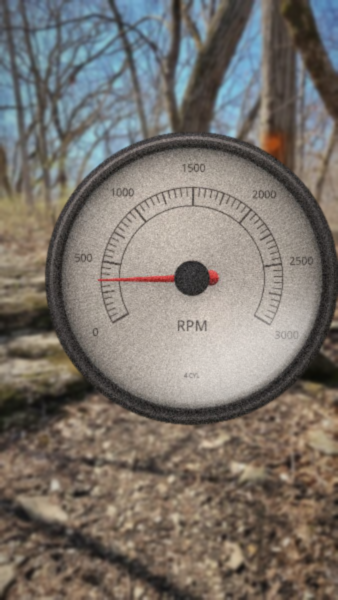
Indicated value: 350 rpm
